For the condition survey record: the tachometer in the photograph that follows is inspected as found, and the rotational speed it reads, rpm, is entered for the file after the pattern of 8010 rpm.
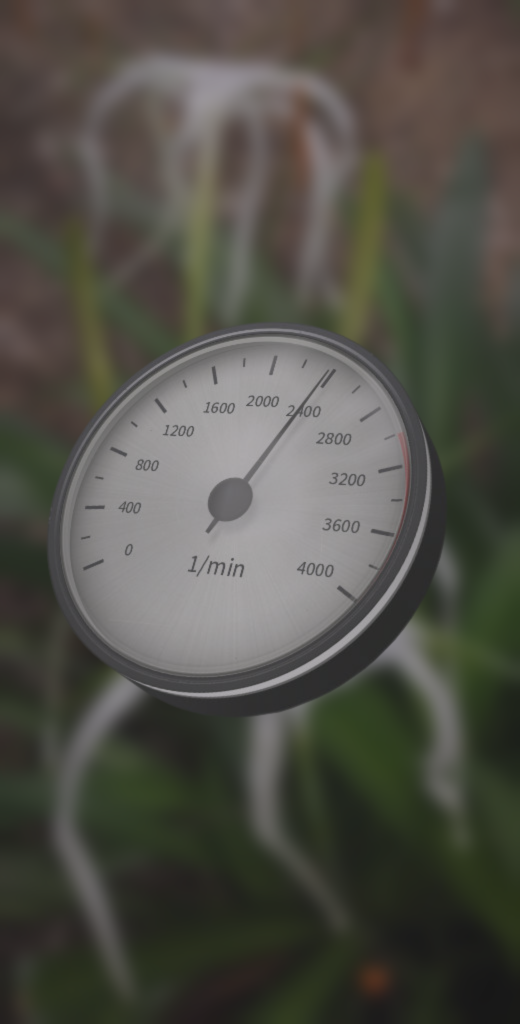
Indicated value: 2400 rpm
